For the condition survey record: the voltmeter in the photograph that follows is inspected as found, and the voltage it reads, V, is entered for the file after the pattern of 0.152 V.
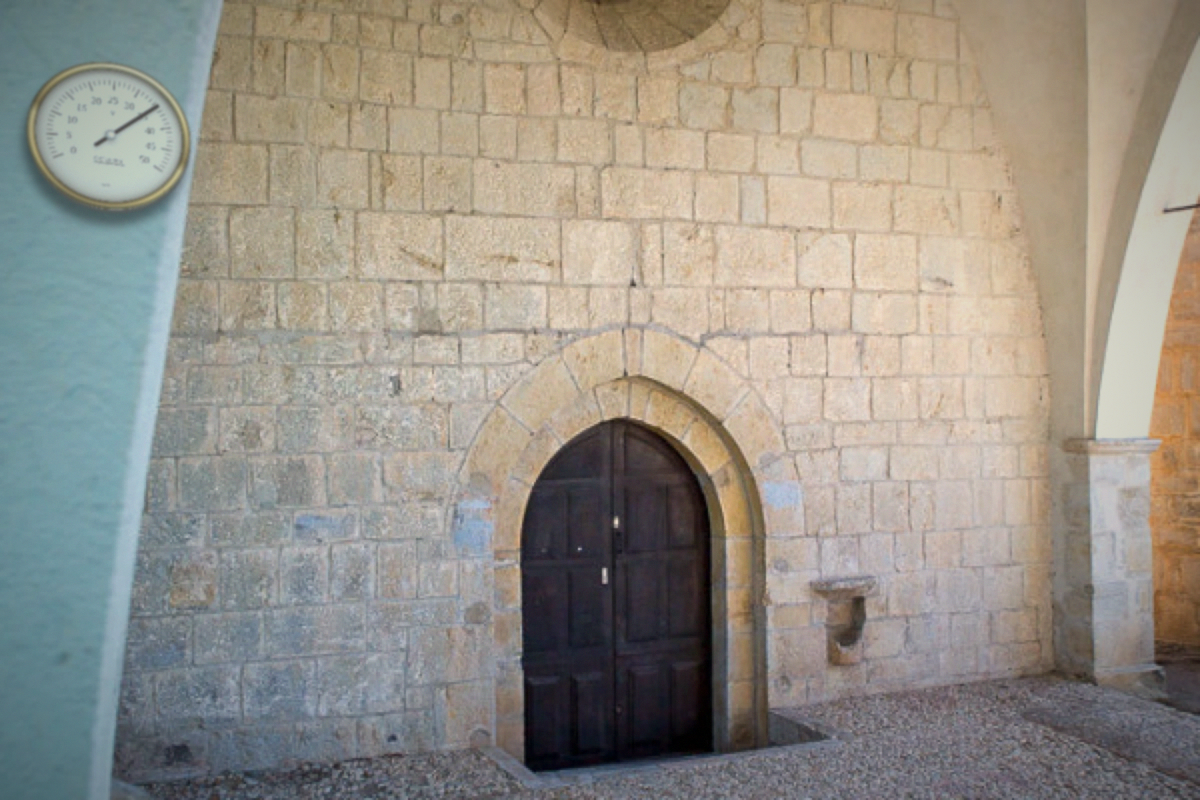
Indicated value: 35 V
